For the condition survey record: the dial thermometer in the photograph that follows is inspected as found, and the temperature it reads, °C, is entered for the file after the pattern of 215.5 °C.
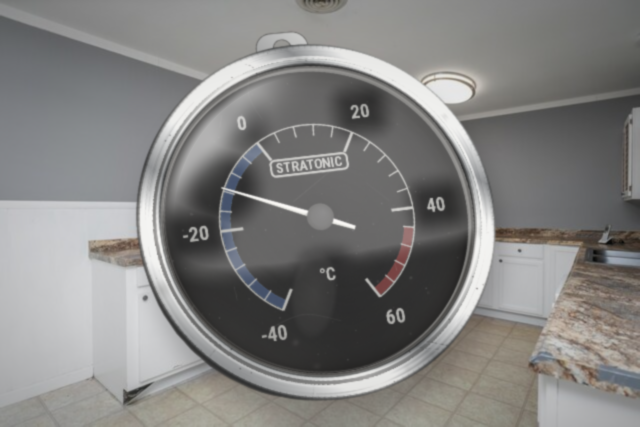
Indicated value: -12 °C
